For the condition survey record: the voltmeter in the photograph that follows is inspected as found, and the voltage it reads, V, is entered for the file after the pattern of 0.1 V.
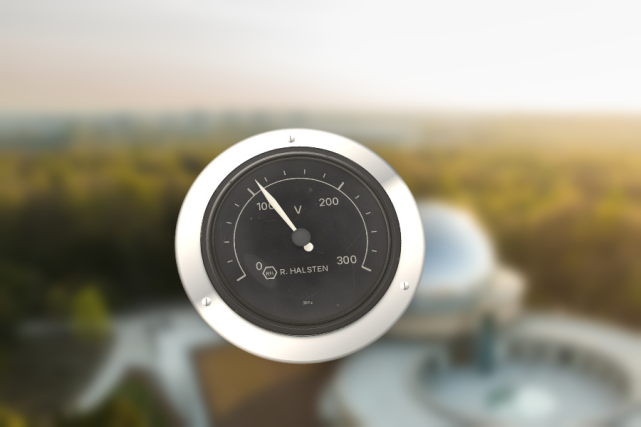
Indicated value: 110 V
